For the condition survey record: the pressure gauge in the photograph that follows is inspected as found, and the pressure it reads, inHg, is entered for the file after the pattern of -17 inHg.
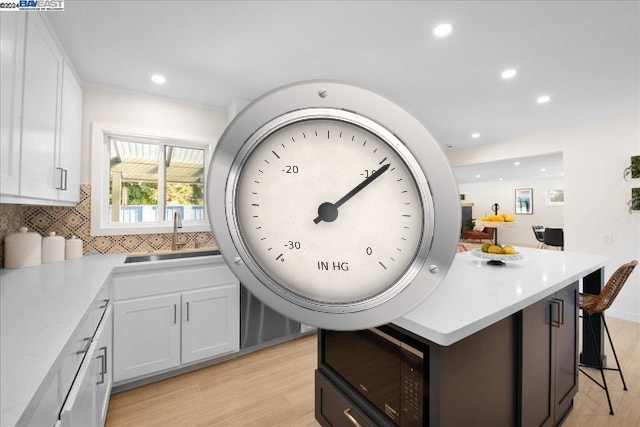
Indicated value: -9.5 inHg
